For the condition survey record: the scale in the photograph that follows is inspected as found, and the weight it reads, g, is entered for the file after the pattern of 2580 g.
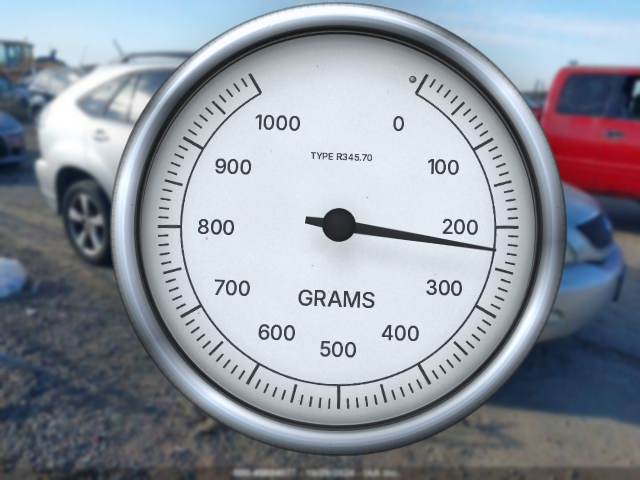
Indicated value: 230 g
